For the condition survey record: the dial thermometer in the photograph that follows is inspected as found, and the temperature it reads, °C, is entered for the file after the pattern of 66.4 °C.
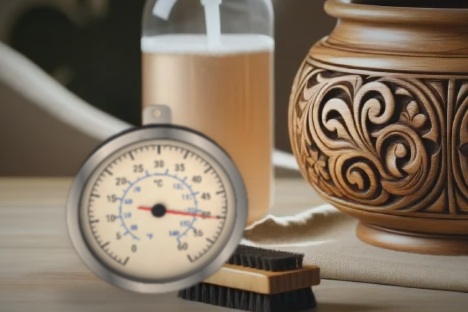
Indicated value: 50 °C
